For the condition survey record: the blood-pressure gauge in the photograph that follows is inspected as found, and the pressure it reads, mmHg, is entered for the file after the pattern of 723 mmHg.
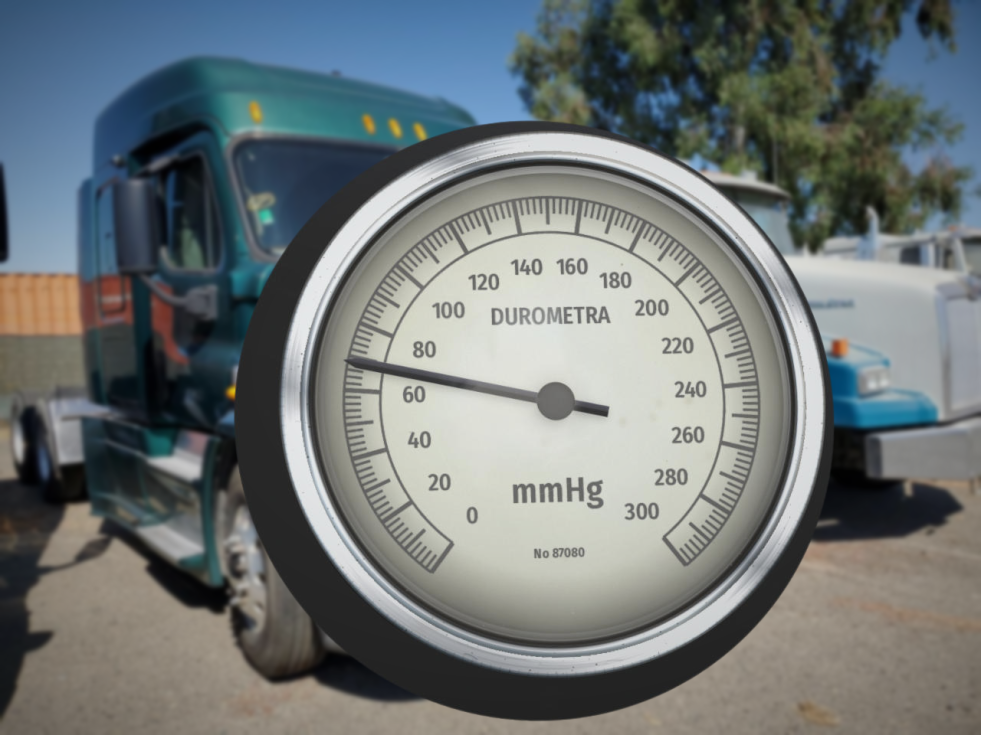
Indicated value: 68 mmHg
